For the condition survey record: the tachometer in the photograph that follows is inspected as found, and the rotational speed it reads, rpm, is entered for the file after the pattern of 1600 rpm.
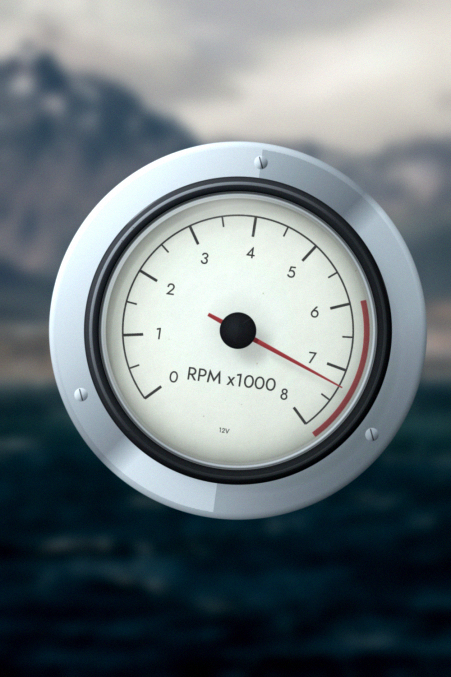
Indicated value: 7250 rpm
